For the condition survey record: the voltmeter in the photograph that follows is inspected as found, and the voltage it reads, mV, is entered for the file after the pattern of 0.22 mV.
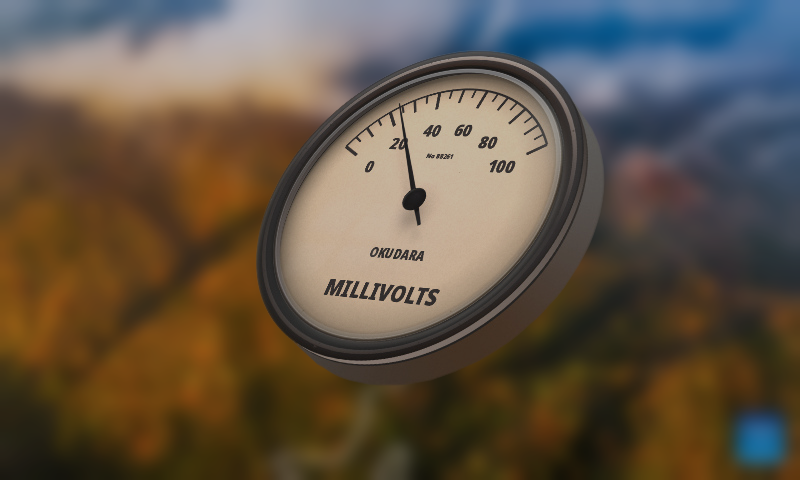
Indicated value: 25 mV
